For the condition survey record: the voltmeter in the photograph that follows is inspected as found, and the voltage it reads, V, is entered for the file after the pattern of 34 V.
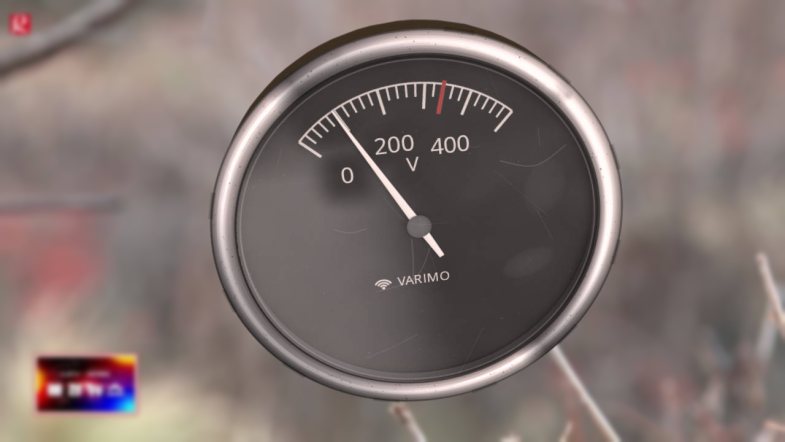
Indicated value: 100 V
